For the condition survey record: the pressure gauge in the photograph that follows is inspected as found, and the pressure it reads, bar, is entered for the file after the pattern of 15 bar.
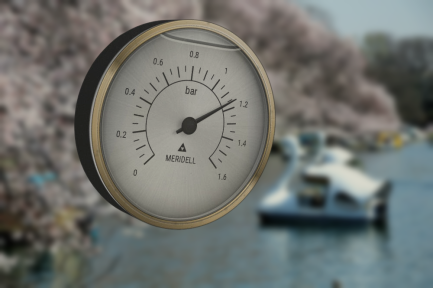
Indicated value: 1.15 bar
